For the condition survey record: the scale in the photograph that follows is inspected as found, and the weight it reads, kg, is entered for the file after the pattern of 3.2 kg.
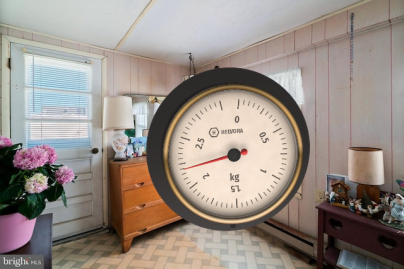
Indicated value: 2.2 kg
